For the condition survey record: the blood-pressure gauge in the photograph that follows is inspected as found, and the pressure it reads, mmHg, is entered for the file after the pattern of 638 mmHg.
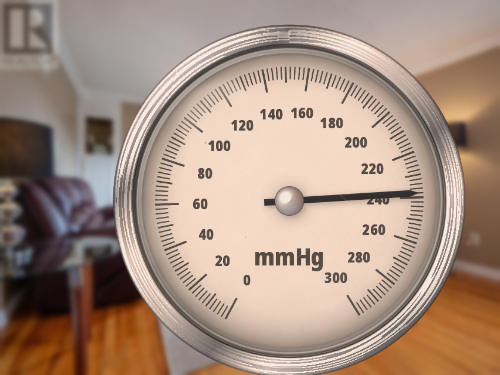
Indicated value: 238 mmHg
